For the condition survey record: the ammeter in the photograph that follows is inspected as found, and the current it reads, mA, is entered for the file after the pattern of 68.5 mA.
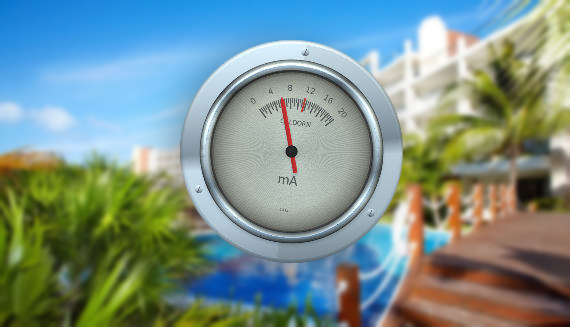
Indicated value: 6 mA
